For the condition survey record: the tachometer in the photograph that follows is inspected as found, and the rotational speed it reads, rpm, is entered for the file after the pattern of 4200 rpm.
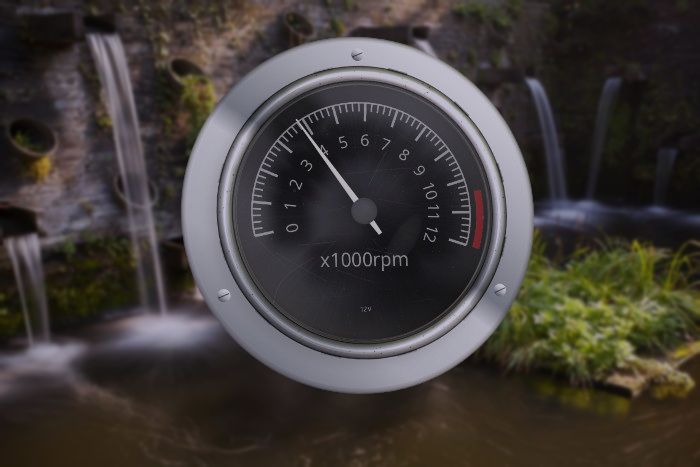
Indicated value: 3800 rpm
